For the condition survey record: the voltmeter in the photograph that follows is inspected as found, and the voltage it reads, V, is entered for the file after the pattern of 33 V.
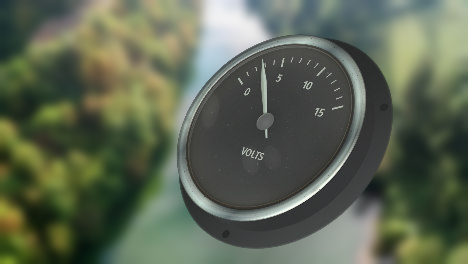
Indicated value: 3 V
